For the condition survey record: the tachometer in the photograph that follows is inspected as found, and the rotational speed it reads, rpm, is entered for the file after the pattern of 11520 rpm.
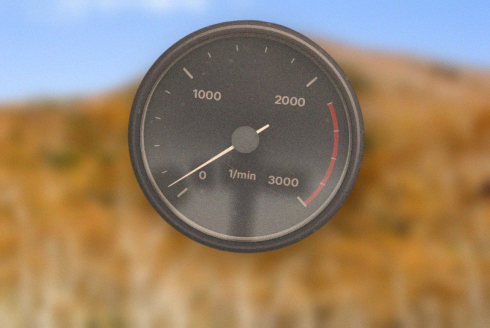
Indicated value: 100 rpm
